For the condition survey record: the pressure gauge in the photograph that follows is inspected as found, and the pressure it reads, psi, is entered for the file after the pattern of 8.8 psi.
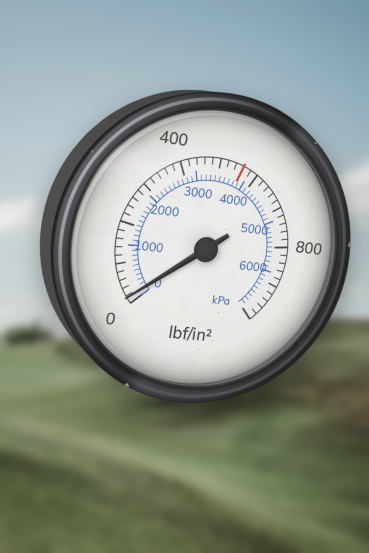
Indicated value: 20 psi
